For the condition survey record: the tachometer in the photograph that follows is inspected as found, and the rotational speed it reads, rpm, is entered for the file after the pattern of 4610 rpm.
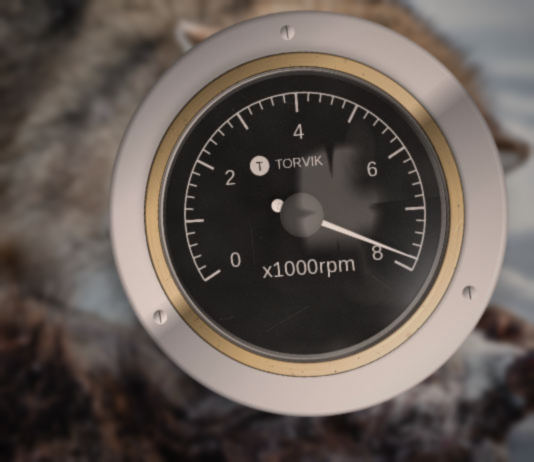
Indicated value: 7800 rpm
